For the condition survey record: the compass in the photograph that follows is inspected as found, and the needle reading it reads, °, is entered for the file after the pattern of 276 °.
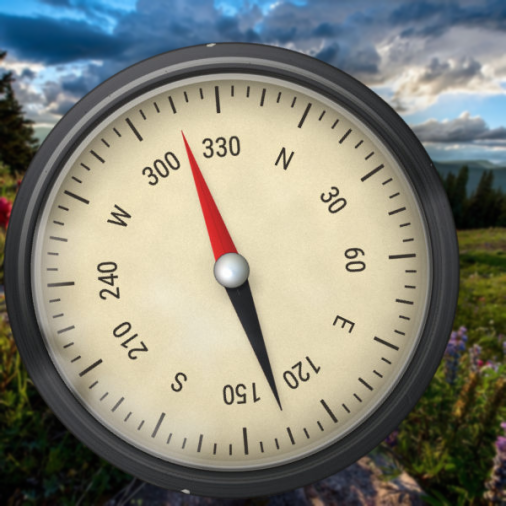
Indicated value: 315 °
